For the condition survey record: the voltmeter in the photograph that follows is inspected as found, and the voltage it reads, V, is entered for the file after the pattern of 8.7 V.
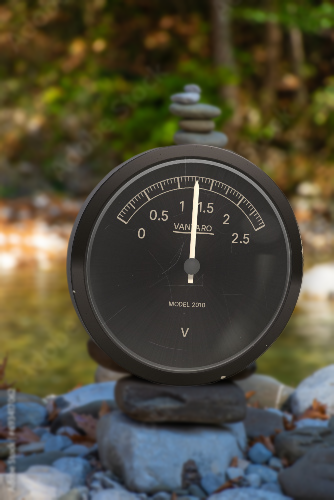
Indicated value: 1.25 V
